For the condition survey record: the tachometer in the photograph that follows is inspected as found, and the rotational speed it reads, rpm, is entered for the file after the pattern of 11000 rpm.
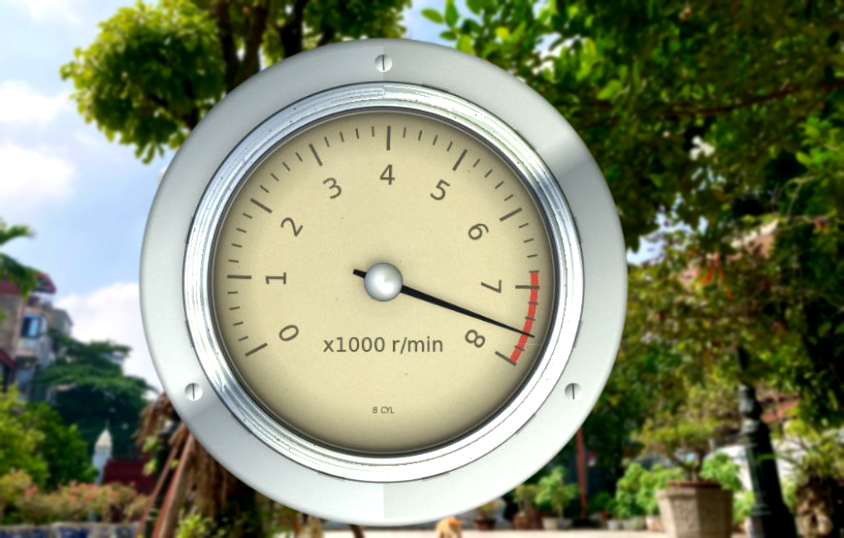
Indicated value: 7600 rpm
